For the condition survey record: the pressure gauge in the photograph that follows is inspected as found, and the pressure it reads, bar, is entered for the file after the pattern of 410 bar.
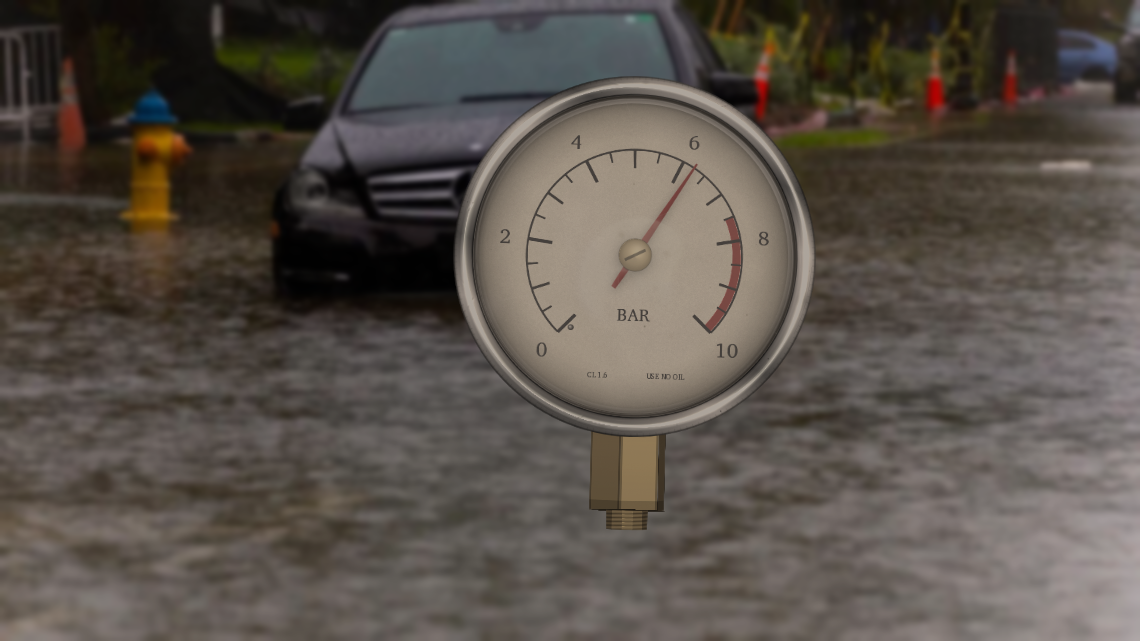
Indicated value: 6.25 bar
